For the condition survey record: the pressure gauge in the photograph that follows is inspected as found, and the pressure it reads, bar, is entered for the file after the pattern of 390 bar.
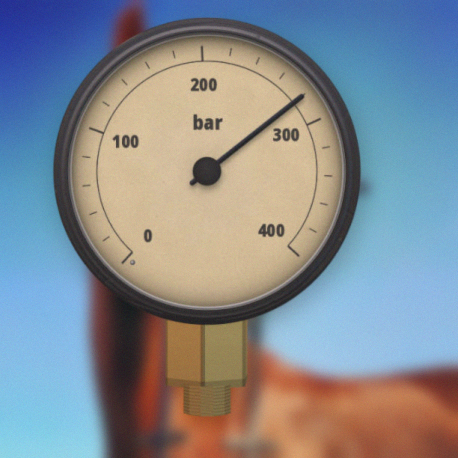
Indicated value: 280 bar
